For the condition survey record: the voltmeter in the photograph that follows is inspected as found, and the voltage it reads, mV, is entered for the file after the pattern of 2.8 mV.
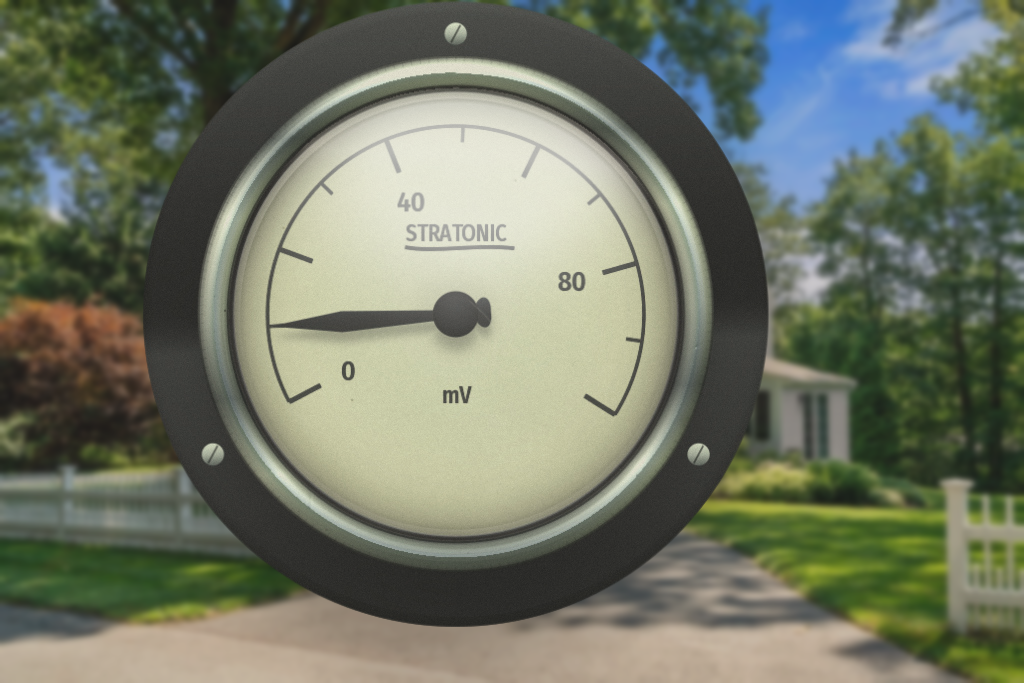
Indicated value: 10 mV
